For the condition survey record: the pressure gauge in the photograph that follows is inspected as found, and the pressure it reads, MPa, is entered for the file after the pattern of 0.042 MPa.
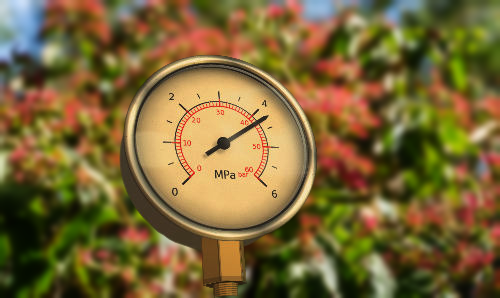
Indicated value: 4.25 MPa
